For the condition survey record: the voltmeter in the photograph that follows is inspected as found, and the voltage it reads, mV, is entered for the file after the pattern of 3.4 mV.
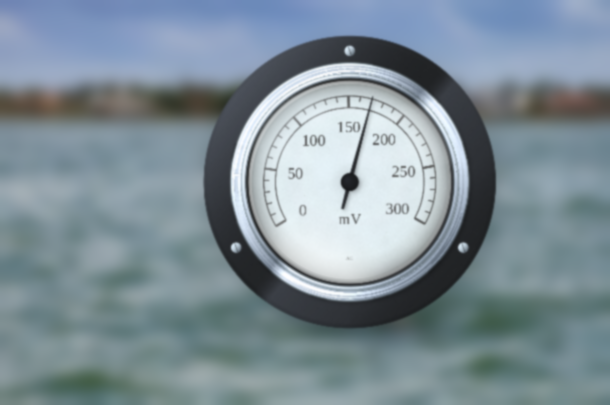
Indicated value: 170 mV
